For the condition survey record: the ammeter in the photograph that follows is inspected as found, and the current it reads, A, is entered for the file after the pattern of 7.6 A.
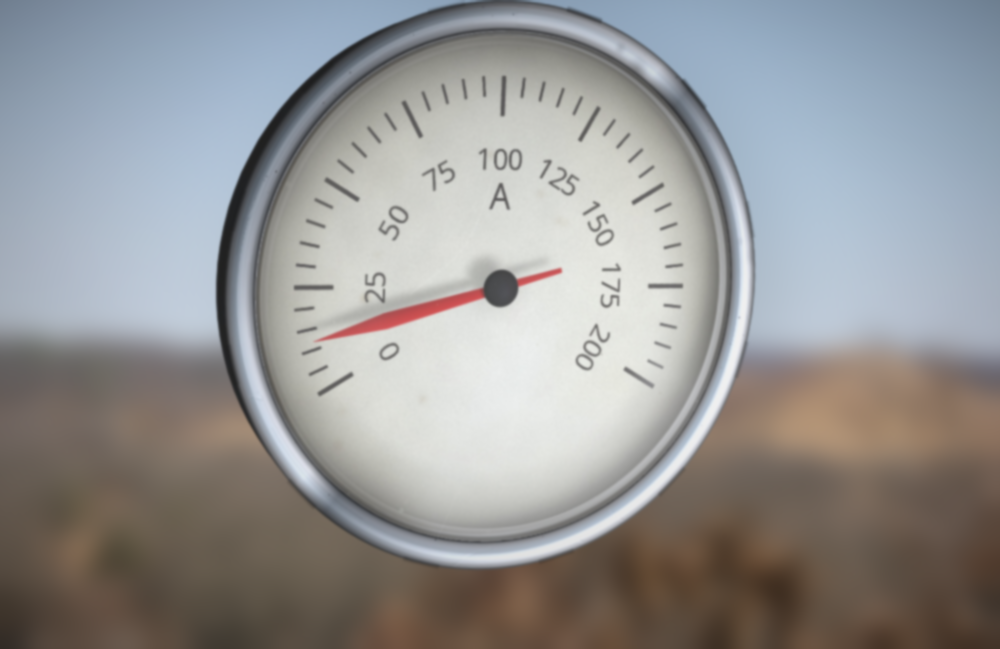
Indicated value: 12.5 A
